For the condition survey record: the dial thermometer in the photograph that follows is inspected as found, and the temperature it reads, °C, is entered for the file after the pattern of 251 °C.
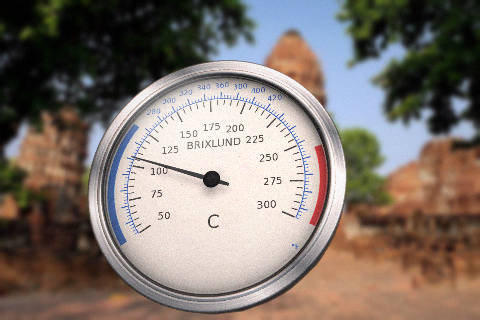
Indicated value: 105 °C
